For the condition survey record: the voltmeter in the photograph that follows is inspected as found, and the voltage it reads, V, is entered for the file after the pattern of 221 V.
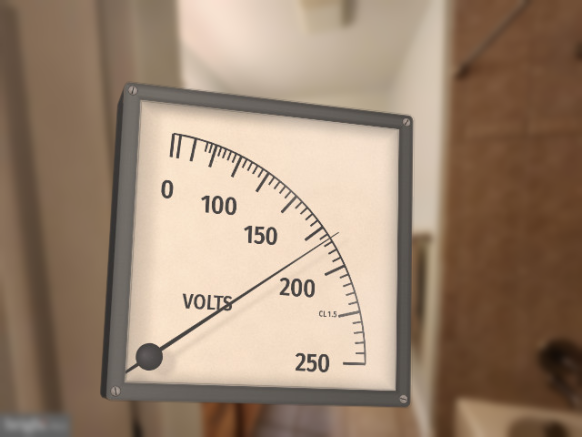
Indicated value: 182.5 V
